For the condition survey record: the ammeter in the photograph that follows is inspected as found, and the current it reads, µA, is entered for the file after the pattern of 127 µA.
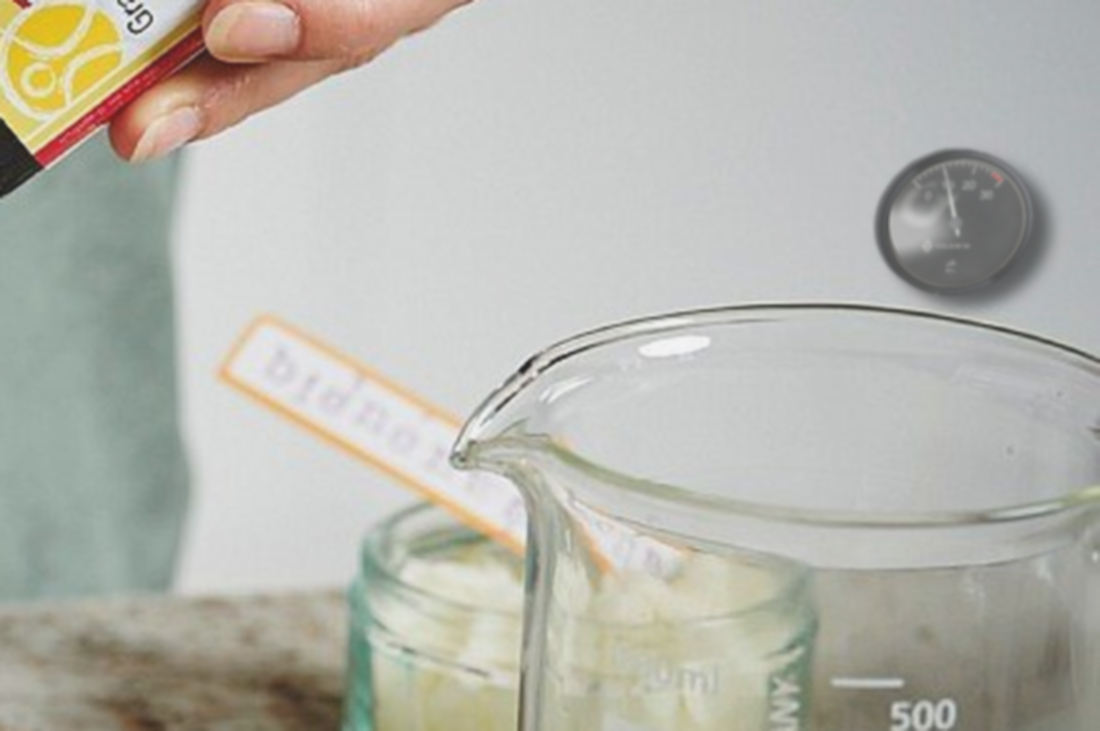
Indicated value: 10 µA
